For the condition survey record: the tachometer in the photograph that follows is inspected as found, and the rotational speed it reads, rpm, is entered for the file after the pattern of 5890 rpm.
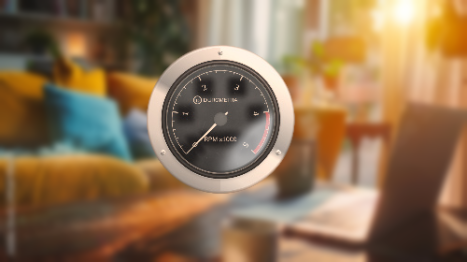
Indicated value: 0 rpm
